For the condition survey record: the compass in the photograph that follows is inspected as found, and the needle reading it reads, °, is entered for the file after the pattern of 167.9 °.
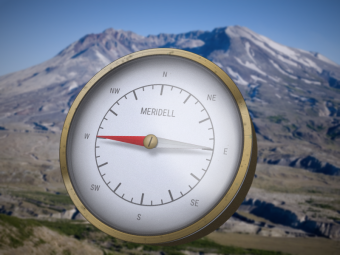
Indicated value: 270 °
